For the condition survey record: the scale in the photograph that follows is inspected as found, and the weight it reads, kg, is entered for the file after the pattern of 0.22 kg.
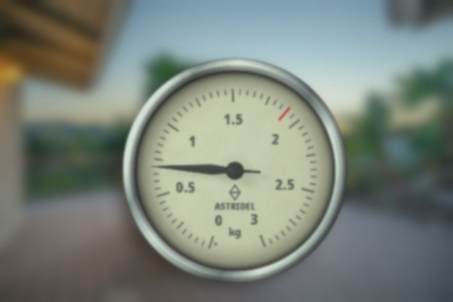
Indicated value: 0.7 kg
